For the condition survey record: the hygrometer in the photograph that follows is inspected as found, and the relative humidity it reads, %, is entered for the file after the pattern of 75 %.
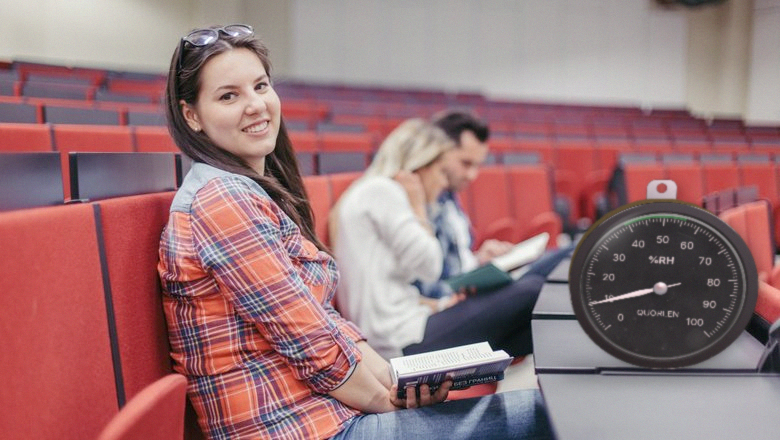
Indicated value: 10 %
